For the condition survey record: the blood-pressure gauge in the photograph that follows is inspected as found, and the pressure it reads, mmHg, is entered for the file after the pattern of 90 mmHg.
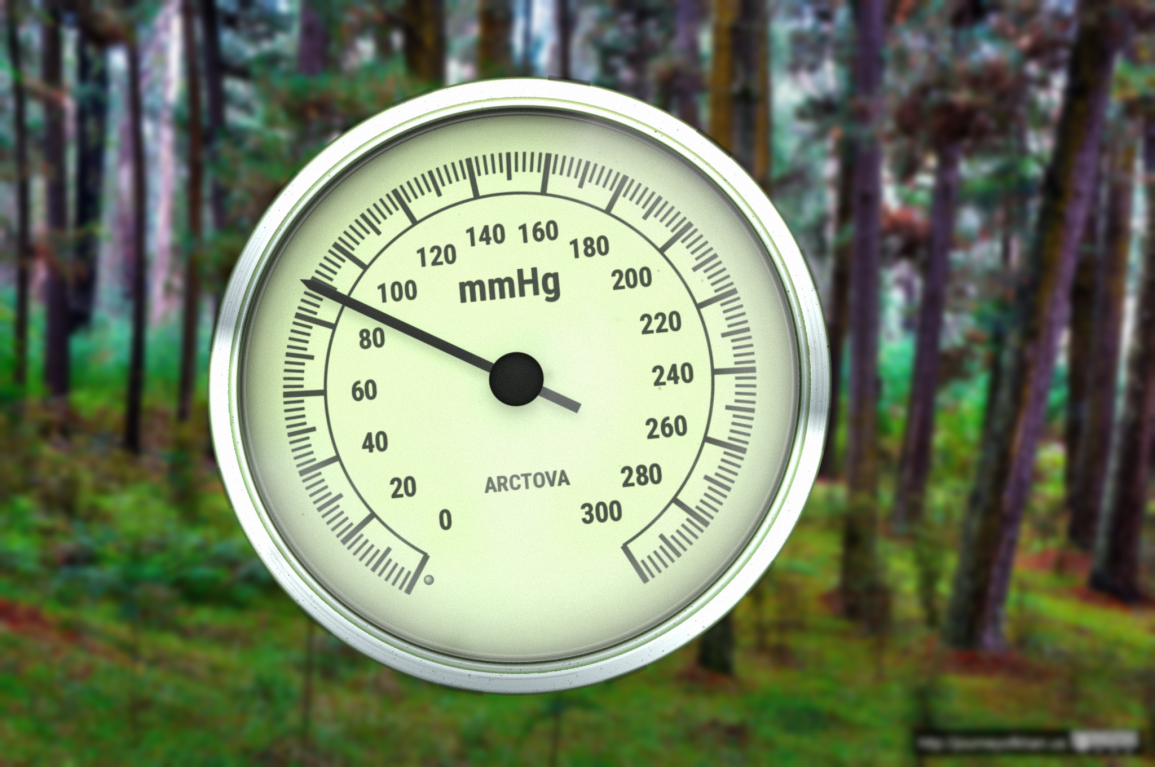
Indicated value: 88 mmHg
